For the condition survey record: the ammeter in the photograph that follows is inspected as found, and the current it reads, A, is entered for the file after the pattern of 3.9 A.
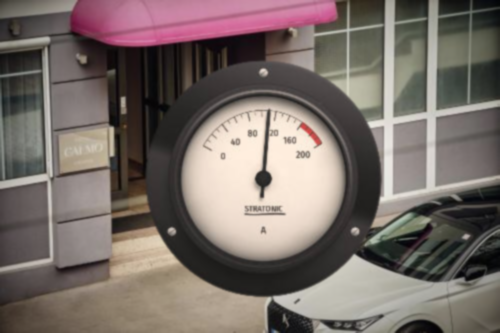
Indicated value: 110 A
